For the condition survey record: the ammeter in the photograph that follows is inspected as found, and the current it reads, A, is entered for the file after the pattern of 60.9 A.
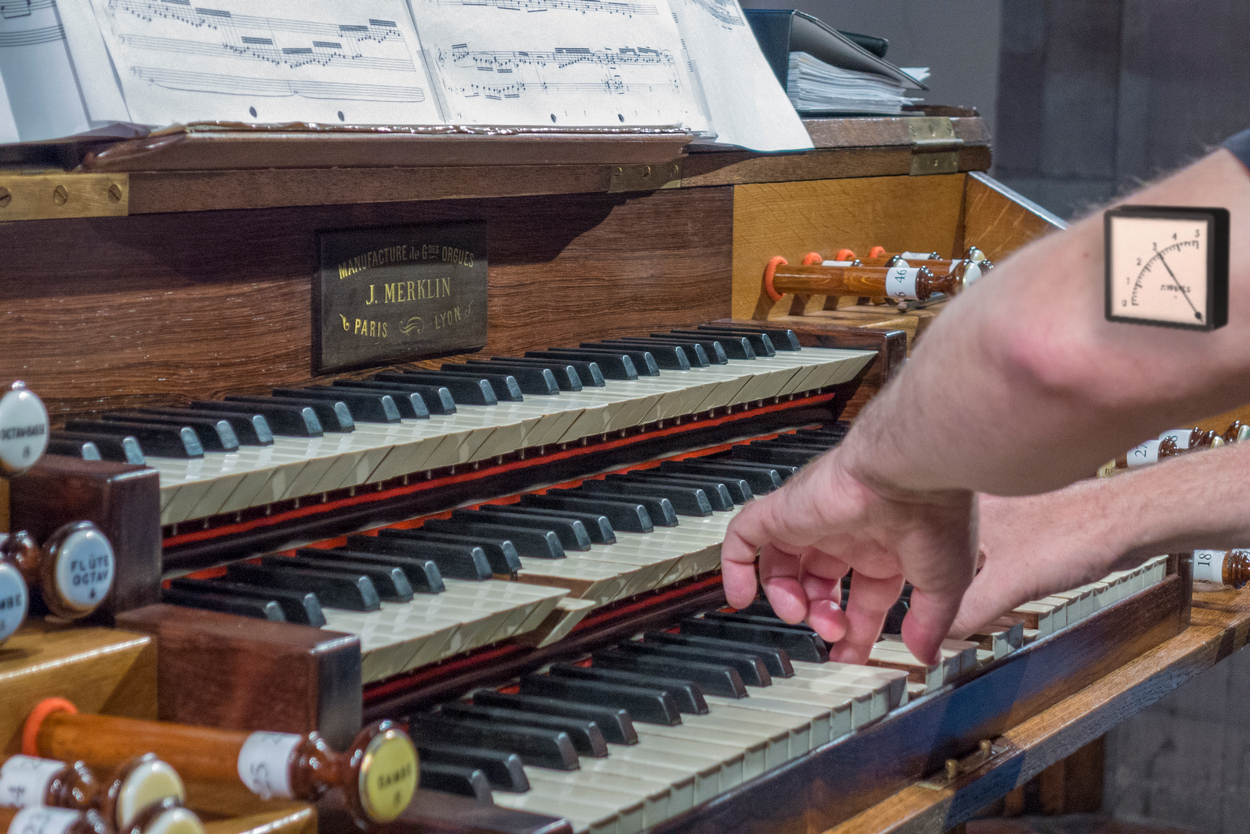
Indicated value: 3 A
